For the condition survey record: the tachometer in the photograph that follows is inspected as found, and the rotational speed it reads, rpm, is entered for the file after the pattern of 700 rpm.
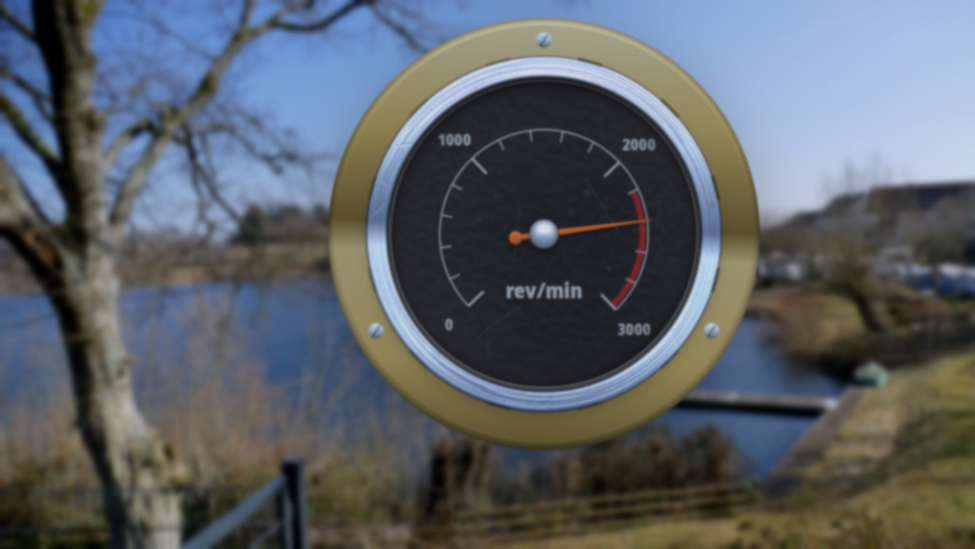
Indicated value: 2400 rpm
